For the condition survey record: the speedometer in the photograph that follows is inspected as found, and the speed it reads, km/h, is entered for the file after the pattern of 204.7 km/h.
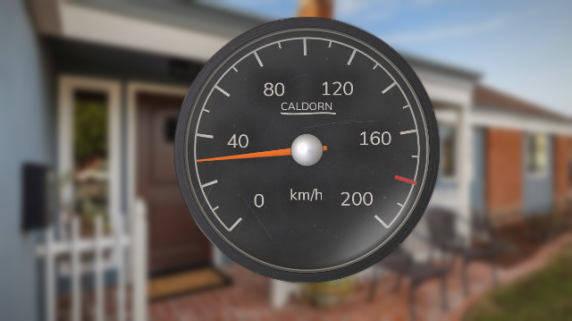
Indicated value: 30 km/h
